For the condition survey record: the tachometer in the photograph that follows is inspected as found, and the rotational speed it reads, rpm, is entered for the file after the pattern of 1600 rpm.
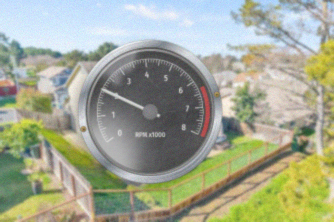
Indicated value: 2000 rpm
